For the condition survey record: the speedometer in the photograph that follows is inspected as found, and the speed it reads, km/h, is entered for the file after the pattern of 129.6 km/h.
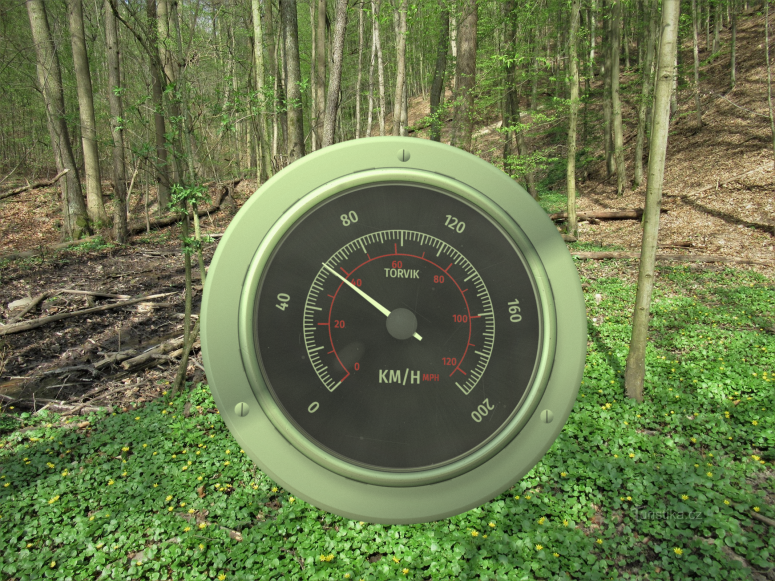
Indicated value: 60 km/h
